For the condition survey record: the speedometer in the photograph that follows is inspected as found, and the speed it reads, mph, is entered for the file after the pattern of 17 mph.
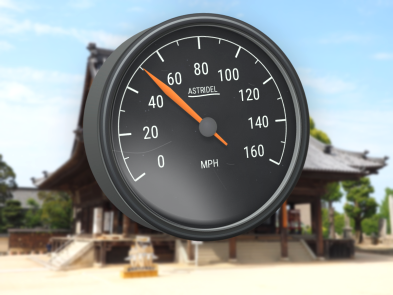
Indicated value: 50 mph
